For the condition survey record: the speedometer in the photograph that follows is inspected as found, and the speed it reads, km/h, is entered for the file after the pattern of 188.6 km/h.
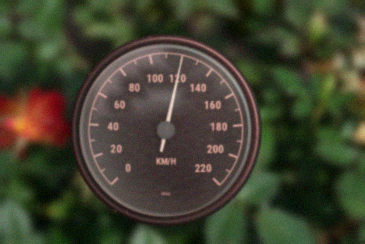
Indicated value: 120 km/h
